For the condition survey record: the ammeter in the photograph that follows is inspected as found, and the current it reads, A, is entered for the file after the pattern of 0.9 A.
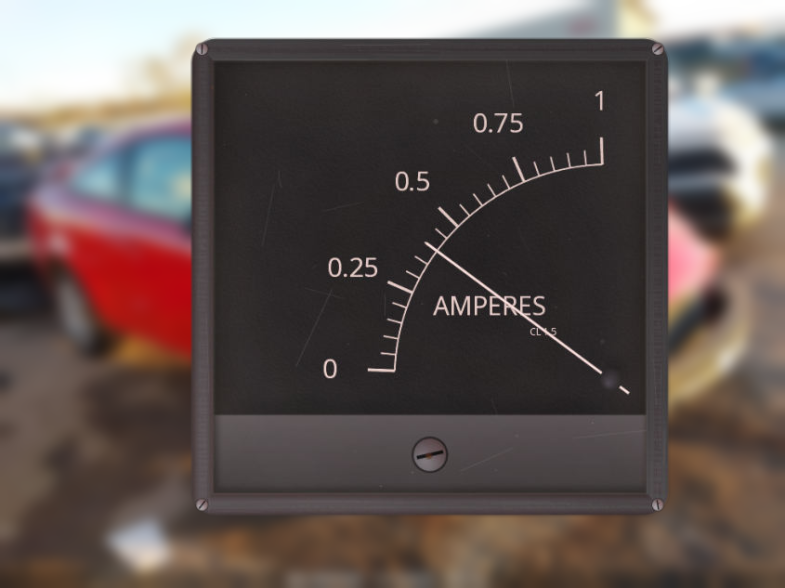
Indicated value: 0.4 A
